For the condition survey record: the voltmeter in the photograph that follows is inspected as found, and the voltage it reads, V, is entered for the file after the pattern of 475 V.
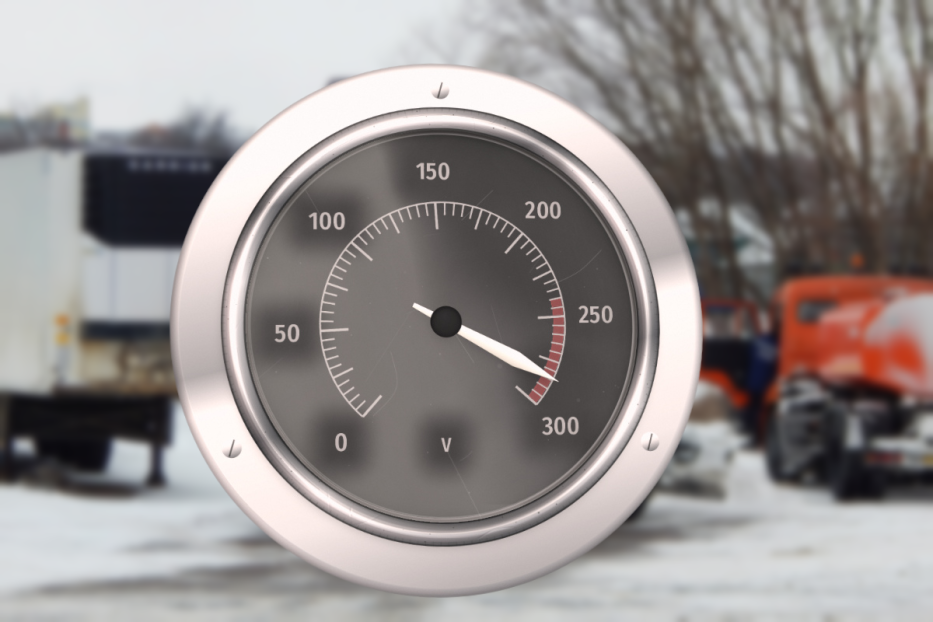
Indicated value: 285 V
